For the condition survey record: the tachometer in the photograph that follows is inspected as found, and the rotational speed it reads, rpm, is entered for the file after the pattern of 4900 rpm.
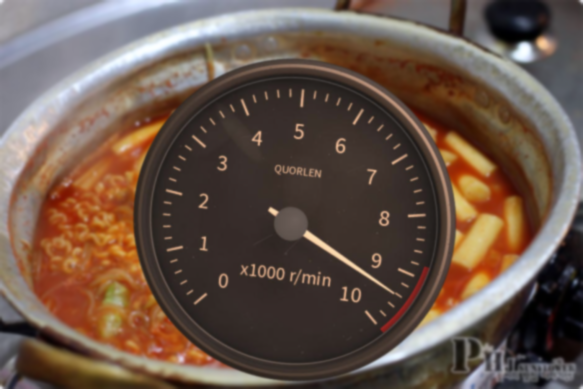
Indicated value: 9400 rpm
